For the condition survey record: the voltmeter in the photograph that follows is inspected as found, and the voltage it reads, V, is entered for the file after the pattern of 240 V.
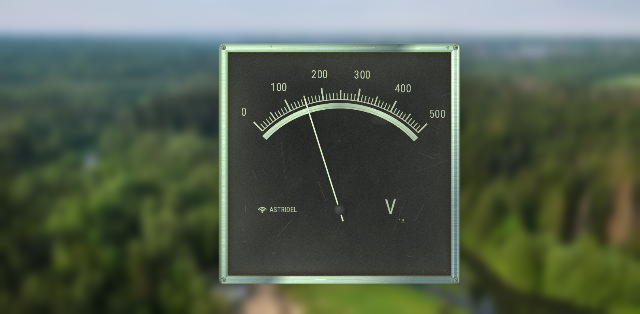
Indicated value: 150 V
